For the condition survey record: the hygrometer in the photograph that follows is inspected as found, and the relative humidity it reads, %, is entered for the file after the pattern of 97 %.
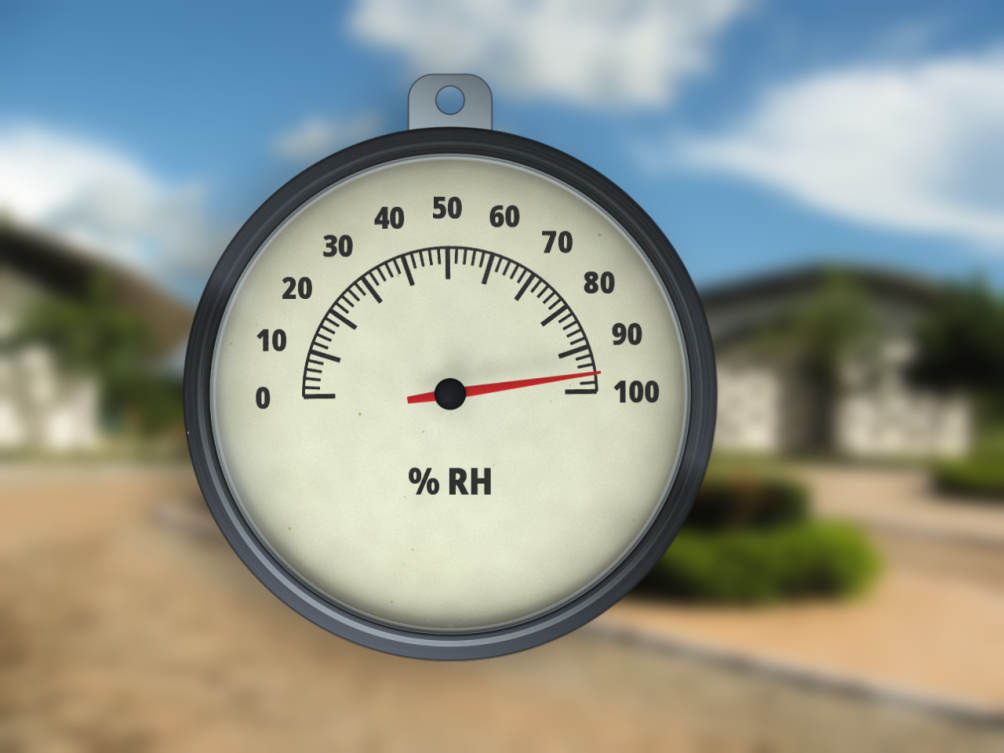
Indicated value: 96 %
